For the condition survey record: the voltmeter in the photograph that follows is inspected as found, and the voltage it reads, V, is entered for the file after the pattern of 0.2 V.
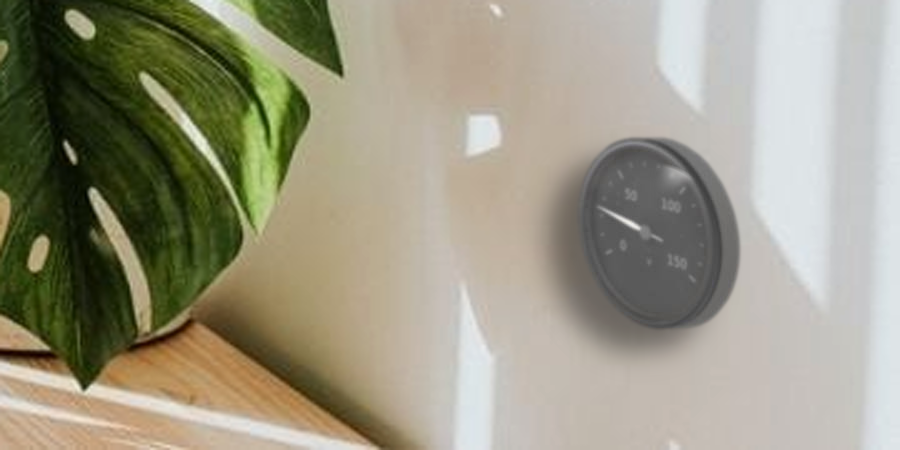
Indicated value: 25 V
